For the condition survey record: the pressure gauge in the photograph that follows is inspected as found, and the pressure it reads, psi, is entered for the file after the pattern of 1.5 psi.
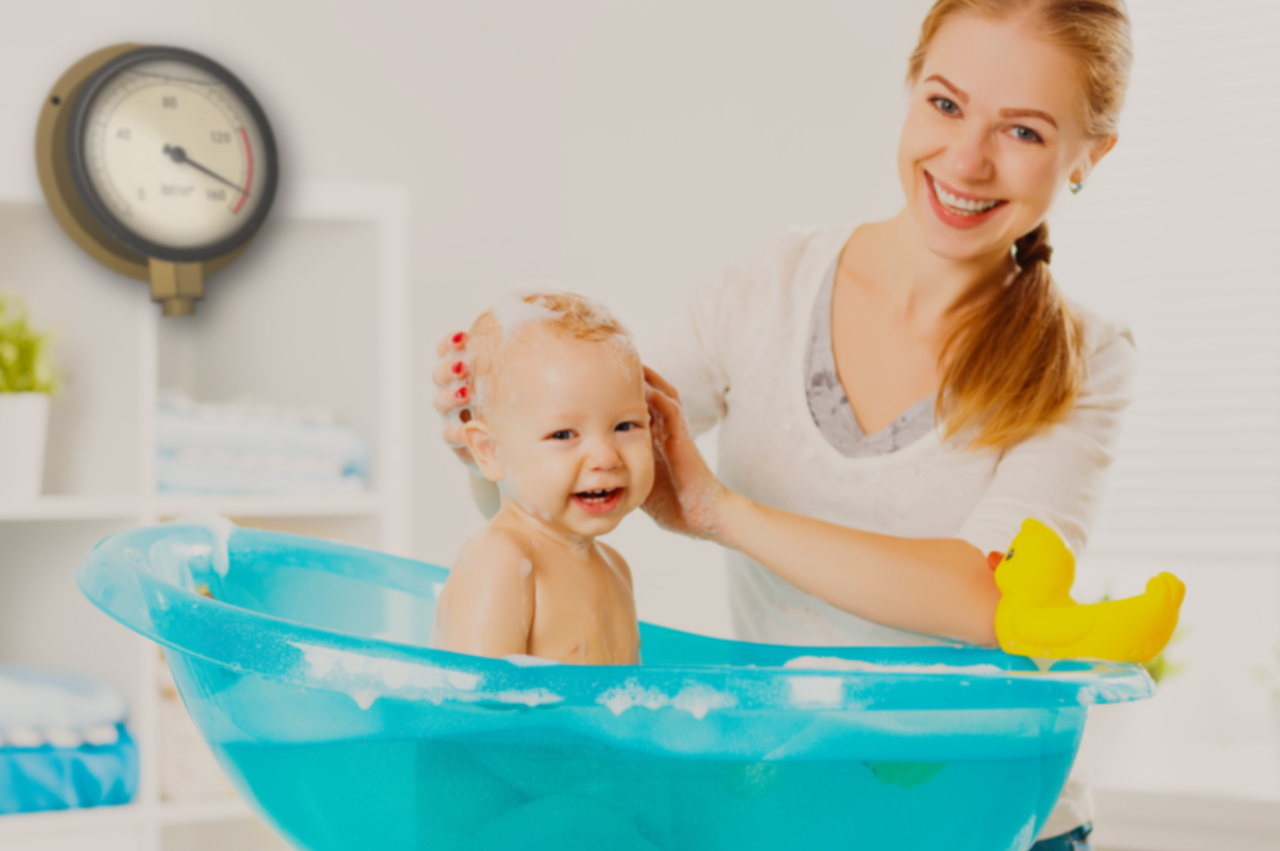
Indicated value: 150 psi
